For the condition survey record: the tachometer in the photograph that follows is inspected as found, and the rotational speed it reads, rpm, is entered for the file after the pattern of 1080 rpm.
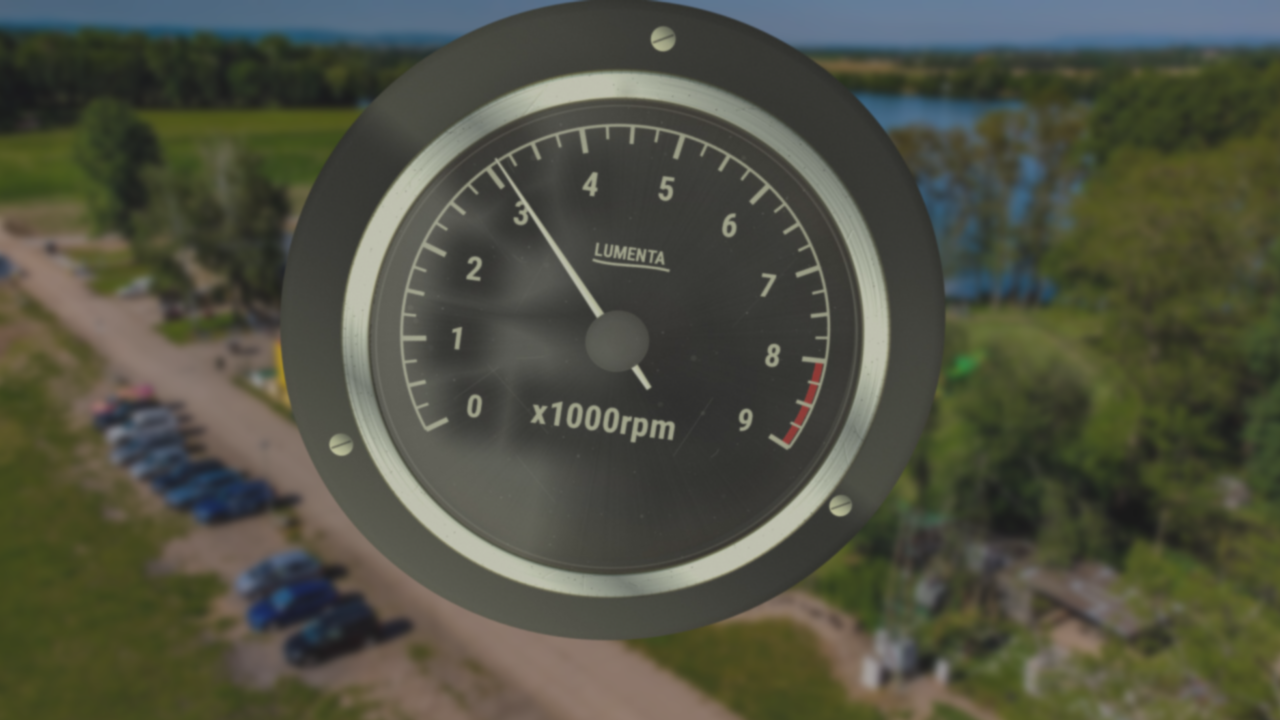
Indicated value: 3125 rpm
